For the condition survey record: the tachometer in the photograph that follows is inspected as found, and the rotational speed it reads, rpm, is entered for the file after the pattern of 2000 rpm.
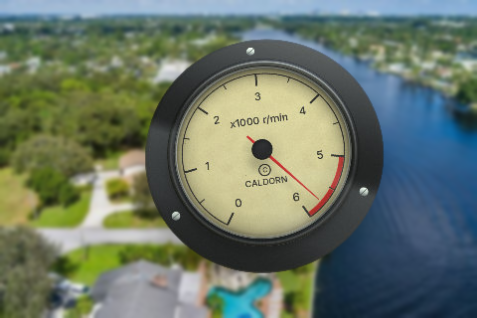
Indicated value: 5750 rpm
